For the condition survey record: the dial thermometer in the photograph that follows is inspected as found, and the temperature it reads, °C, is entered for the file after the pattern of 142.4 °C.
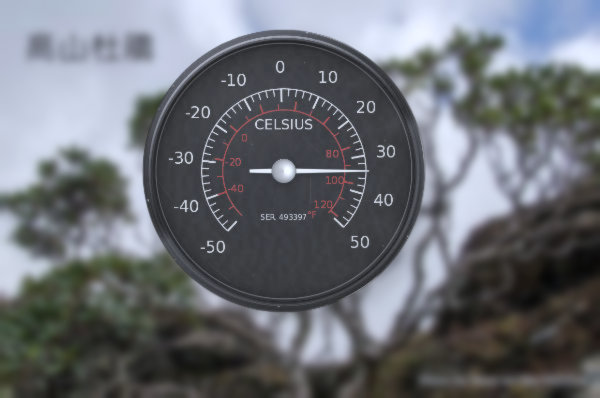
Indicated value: 34 °C
